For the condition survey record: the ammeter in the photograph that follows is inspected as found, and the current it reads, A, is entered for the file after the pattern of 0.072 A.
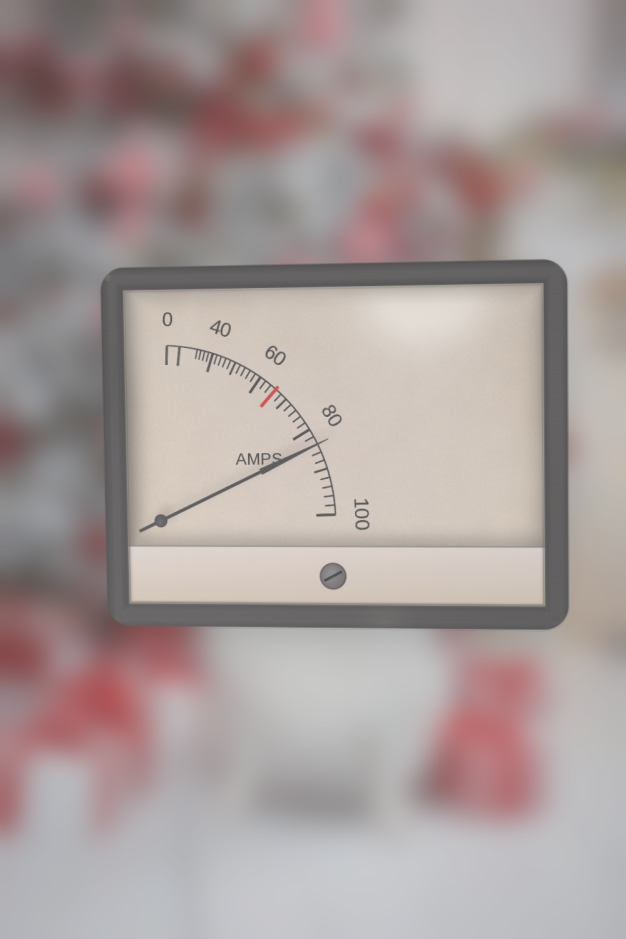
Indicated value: 84 A
